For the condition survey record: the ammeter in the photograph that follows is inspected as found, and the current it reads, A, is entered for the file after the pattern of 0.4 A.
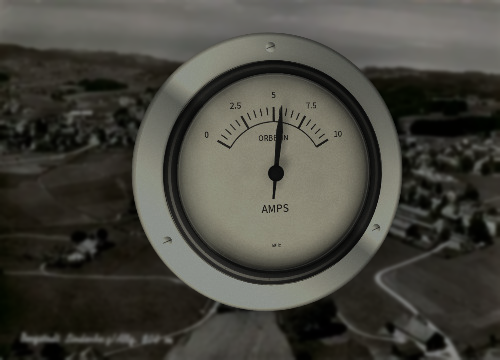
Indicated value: 5.5 A
